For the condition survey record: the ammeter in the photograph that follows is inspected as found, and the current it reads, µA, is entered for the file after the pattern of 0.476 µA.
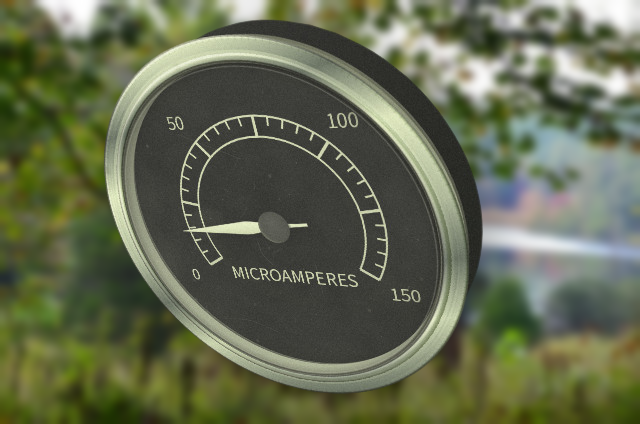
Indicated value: 15 µA
